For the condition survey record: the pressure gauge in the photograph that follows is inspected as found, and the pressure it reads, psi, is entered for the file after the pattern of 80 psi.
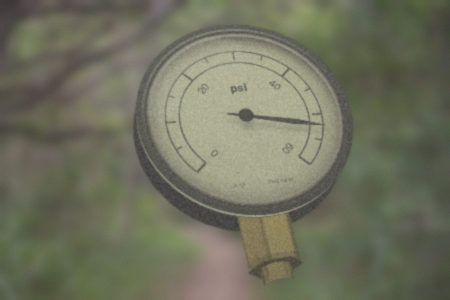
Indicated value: 52.5 psi
